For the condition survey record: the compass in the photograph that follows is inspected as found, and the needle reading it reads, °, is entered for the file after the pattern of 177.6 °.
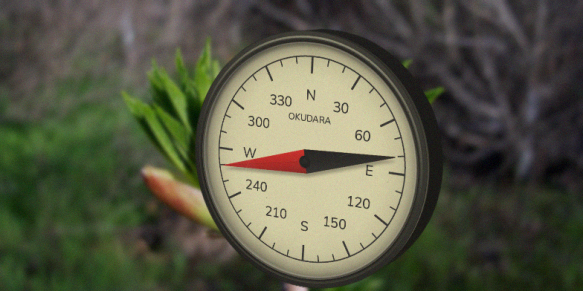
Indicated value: 260 °
